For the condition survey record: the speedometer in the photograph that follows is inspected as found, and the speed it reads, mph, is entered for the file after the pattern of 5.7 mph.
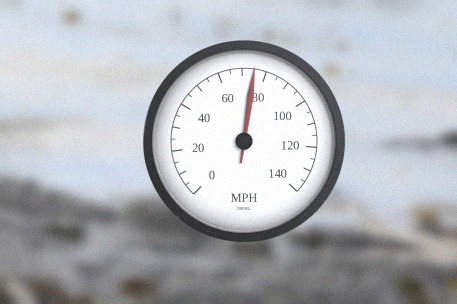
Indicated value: 75 mph
